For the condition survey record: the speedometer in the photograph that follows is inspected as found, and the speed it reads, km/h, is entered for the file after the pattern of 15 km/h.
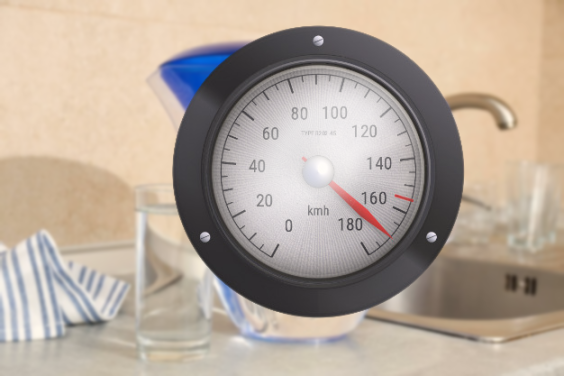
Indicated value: 170 km/h
